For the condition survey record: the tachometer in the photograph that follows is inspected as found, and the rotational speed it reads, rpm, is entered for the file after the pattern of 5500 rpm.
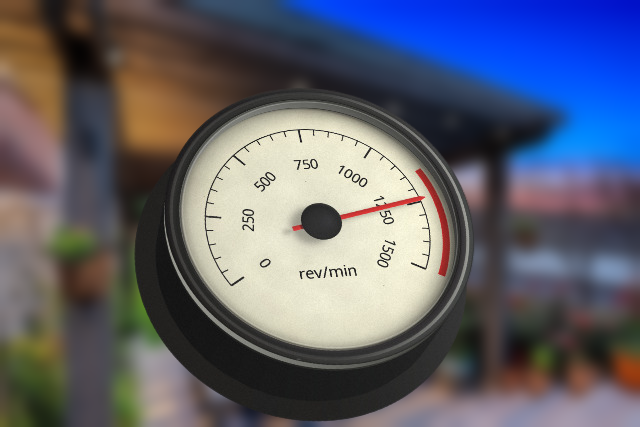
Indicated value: 1250 rpm
